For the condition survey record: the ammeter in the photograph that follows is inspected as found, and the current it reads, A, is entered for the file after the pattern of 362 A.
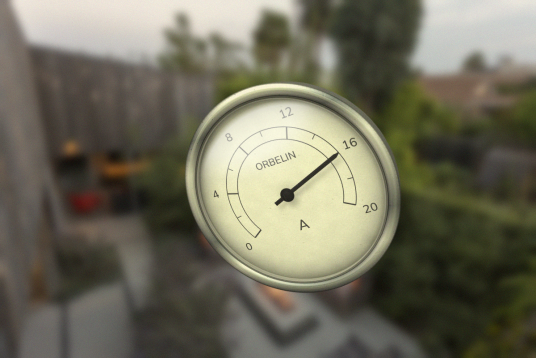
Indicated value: 16 A
